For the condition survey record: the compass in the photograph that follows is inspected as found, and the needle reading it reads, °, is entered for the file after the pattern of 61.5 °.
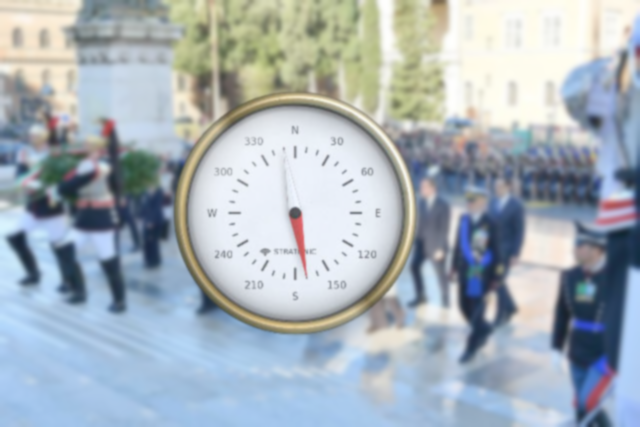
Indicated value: 170 °
